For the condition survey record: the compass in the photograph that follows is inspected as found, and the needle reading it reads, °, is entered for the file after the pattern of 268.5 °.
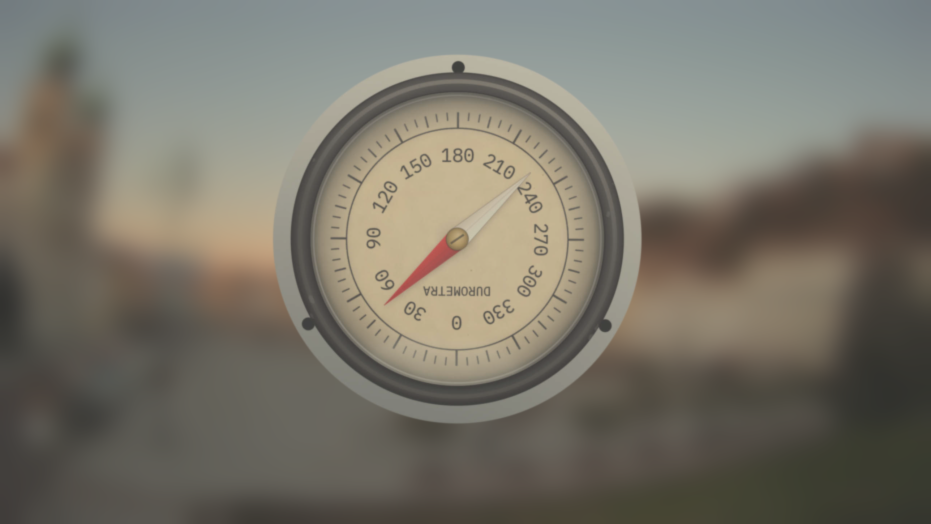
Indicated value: 47.5 °
